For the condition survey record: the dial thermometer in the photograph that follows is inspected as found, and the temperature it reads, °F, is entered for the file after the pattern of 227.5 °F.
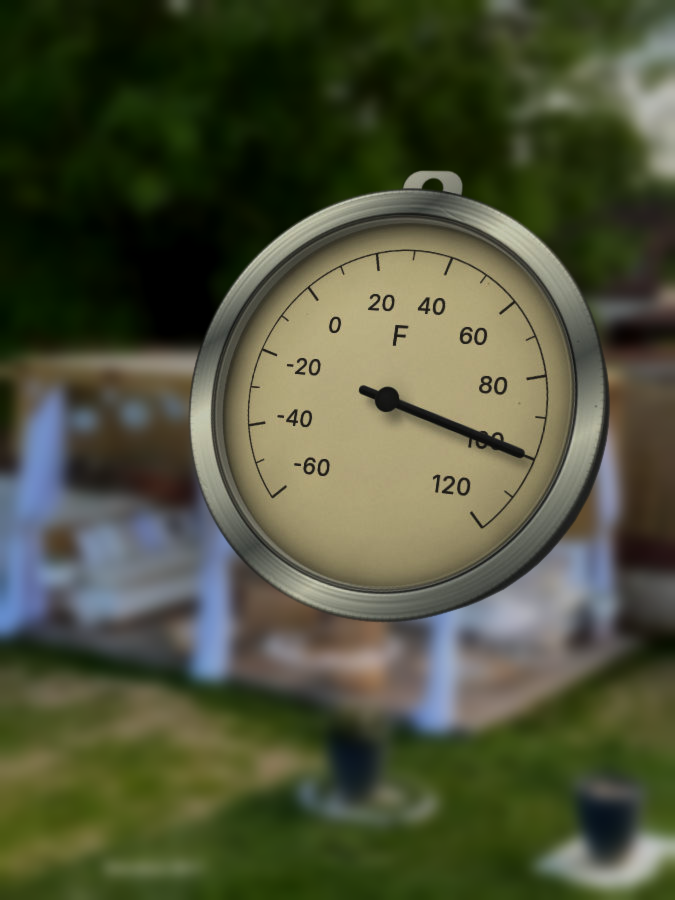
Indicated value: 100 °F
